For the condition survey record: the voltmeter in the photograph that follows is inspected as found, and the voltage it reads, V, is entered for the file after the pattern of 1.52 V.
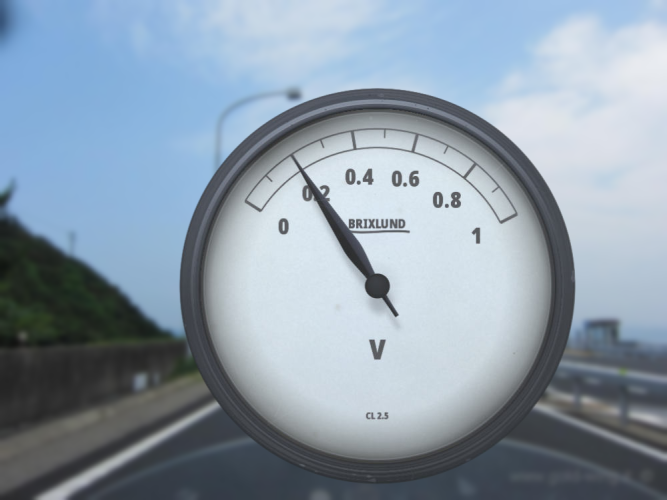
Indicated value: 0.2 V
